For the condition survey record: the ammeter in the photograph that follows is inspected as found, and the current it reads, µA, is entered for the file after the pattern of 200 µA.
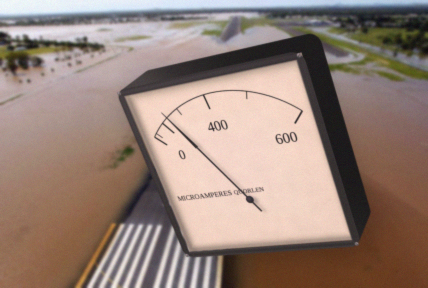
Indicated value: 250 µA
